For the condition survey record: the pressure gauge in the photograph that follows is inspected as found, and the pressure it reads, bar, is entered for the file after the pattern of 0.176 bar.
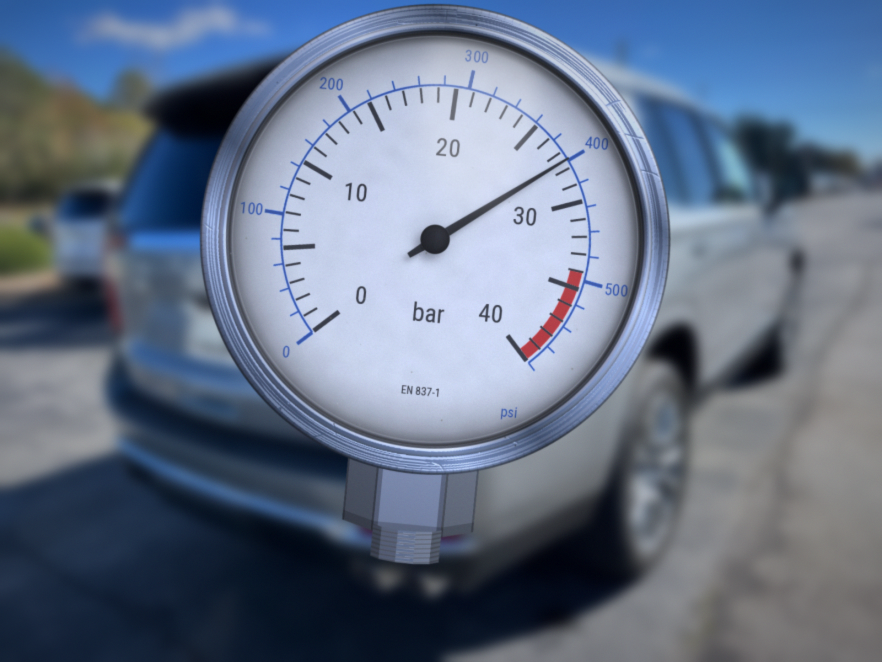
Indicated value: 27.5 bar
